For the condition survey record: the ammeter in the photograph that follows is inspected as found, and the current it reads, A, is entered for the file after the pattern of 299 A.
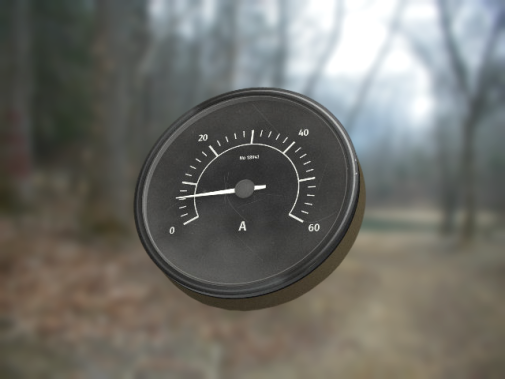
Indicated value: 6 A
